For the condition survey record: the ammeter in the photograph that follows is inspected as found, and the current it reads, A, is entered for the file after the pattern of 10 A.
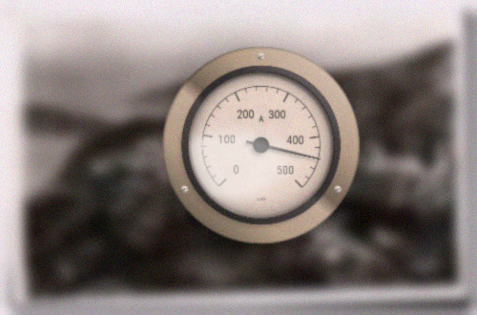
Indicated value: 440 A
